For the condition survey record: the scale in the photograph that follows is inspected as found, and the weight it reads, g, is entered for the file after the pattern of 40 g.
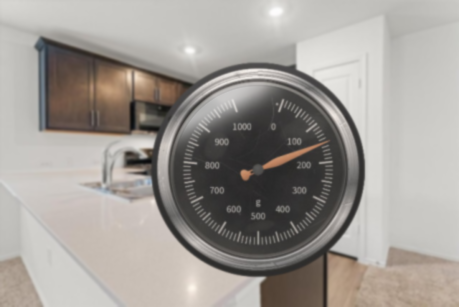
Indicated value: 150 g
